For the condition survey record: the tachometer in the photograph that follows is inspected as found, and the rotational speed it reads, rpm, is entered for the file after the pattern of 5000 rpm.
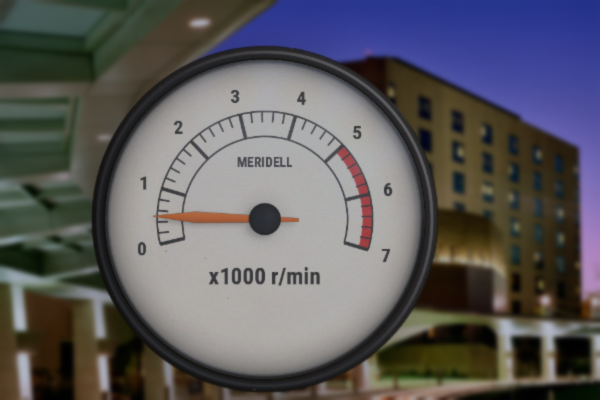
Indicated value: 500 rpm
